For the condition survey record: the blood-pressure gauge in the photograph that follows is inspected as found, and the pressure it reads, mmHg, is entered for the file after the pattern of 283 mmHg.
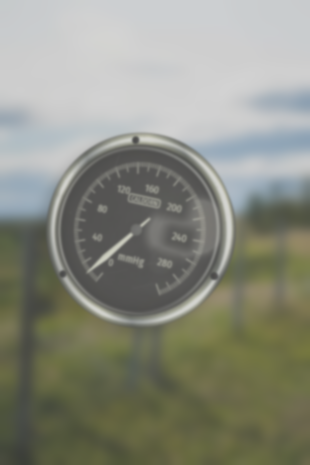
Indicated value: 10 mmHg
